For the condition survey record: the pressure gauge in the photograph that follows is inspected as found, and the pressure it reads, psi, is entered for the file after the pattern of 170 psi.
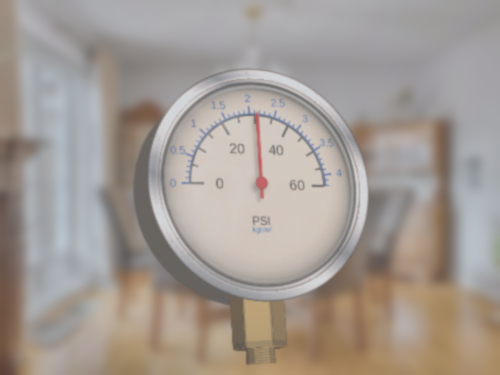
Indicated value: 30 psi
